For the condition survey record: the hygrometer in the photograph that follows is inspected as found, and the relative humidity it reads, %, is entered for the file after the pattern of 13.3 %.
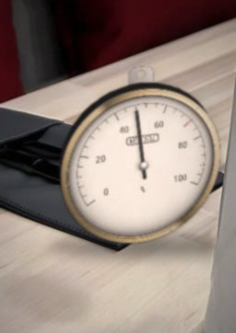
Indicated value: 48 %
